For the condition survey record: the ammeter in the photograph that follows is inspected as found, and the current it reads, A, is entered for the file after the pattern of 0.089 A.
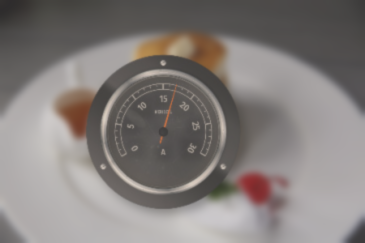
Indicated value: 17 A
